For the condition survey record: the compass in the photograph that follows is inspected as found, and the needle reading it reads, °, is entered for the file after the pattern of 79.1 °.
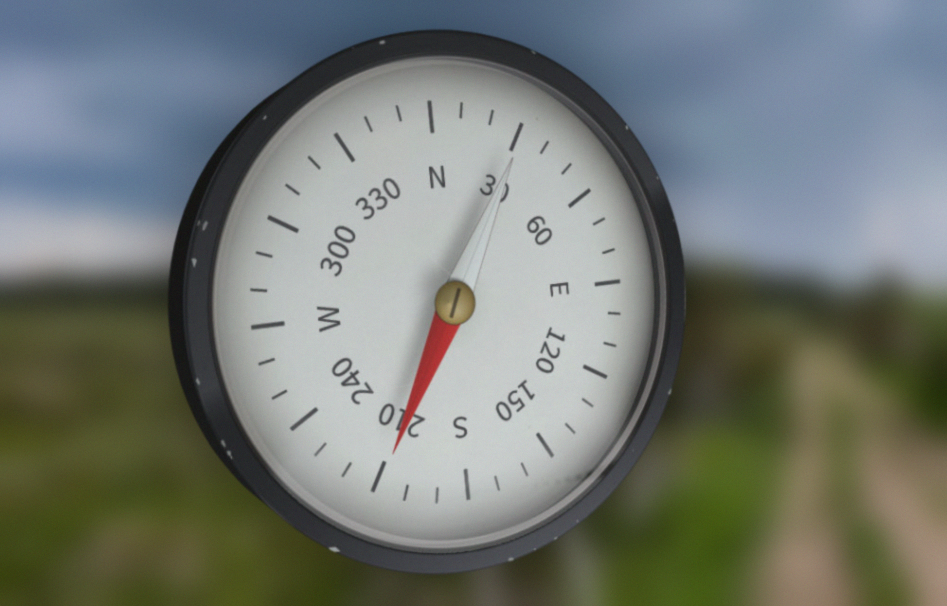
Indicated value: 210 °
